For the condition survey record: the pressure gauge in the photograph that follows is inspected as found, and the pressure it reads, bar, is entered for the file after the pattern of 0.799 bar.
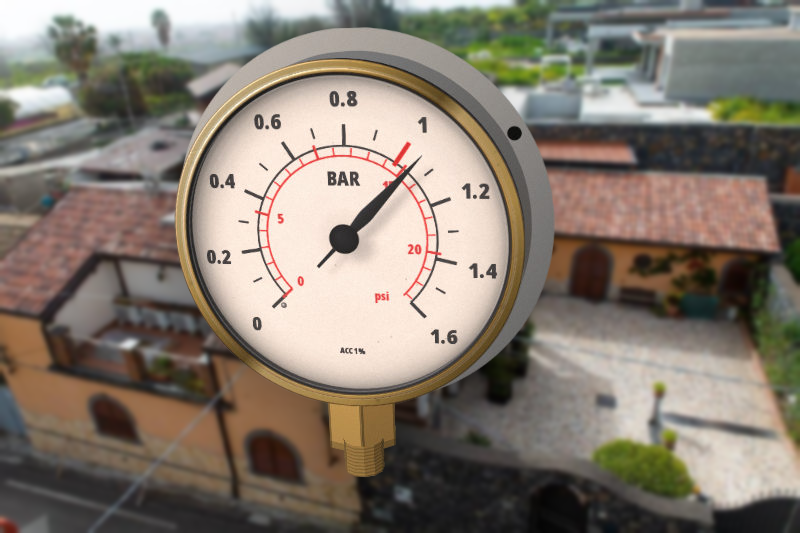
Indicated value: 1.05 bar
